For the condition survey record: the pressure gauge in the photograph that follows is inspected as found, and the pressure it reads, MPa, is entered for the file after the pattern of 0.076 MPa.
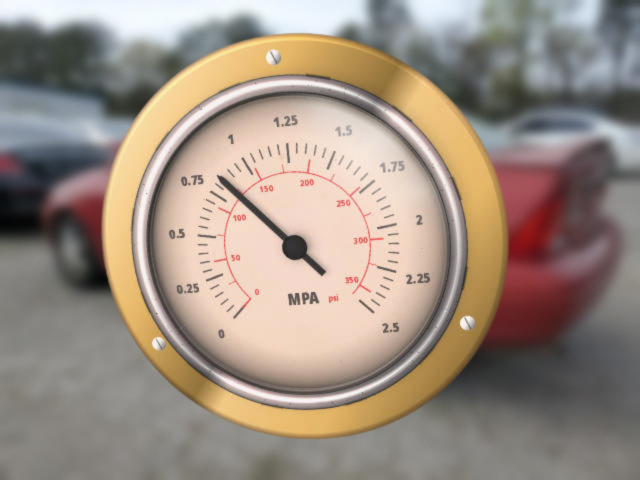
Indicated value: 0.85 MPa
